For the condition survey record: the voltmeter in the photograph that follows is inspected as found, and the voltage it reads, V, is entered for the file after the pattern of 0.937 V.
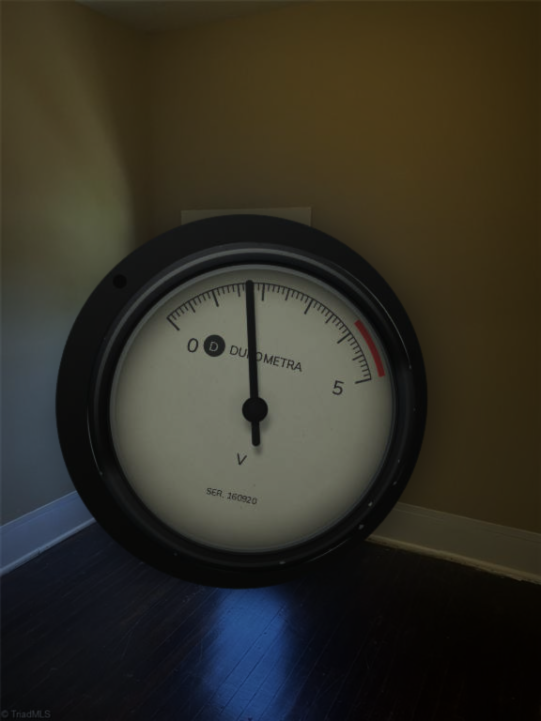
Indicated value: 1.7 V
